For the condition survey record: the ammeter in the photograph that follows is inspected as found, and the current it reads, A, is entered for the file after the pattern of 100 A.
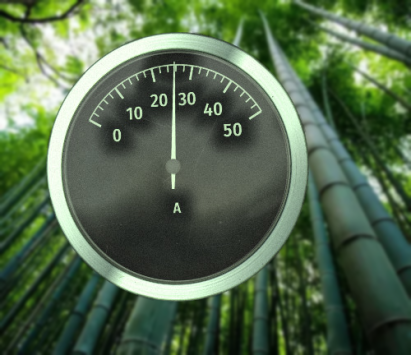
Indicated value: 26 A
